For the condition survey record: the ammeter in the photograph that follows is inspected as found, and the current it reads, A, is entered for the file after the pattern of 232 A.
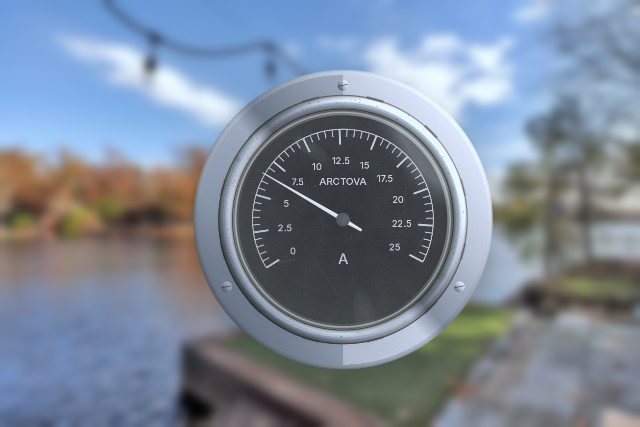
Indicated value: 6.5 A
